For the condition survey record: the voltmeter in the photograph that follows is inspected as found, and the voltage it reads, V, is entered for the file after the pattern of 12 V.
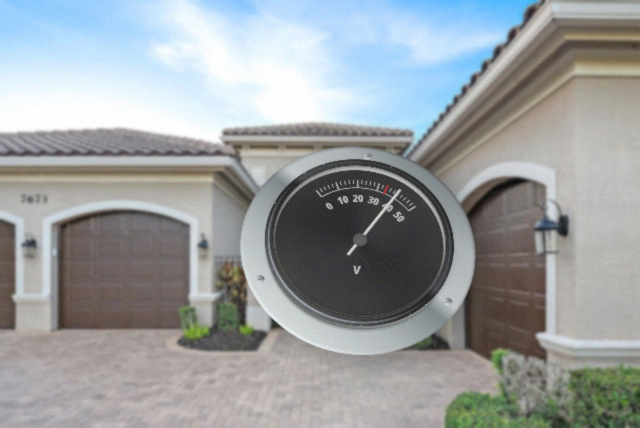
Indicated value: 40 V
